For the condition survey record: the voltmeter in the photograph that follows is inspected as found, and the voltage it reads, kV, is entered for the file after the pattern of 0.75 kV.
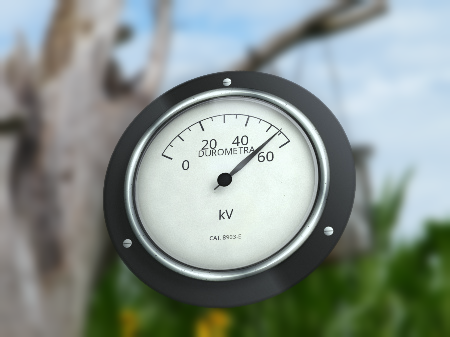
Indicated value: 55 kV
